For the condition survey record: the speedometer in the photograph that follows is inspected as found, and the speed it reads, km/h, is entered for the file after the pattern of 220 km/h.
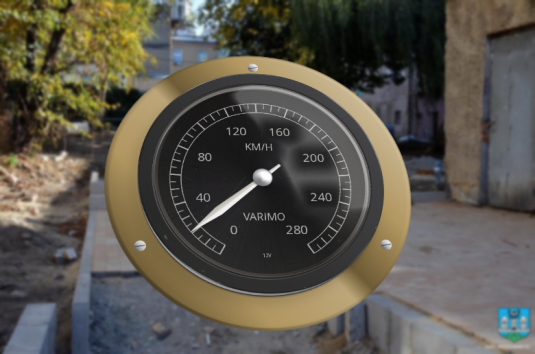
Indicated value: 20 km/h
